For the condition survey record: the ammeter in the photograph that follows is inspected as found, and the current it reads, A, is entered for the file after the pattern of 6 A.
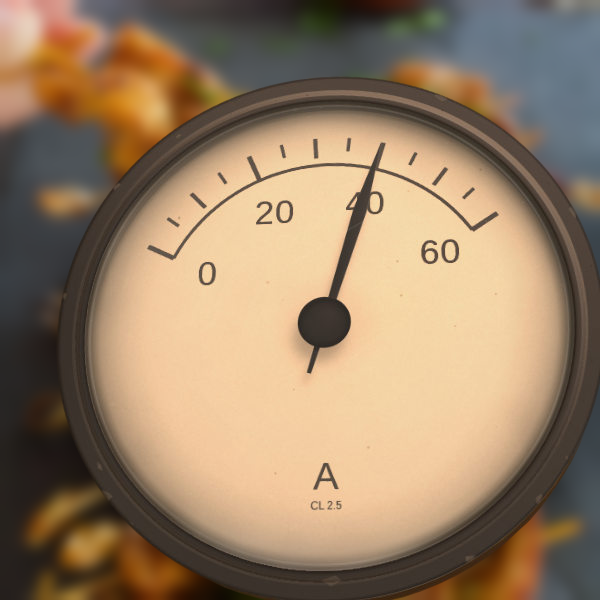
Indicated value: 40 A
